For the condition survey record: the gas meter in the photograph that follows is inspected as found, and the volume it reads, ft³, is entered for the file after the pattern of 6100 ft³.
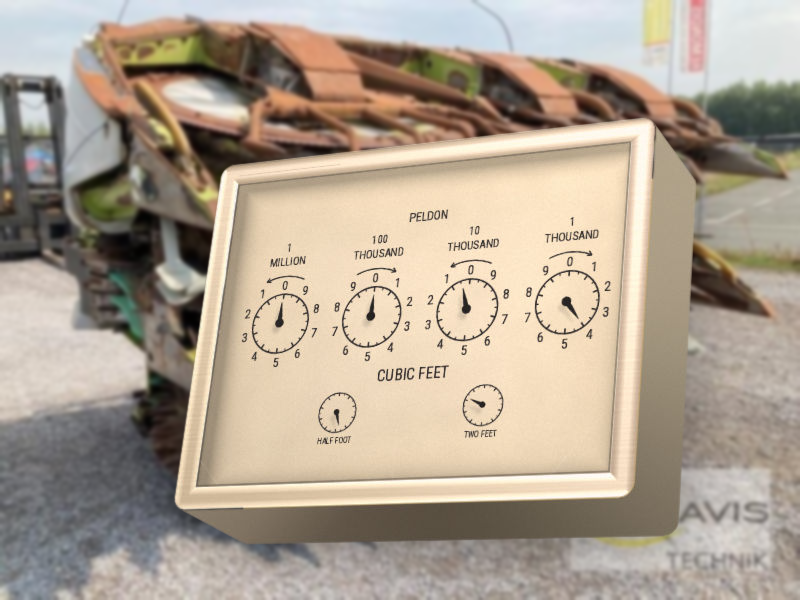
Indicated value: 400 ft³
